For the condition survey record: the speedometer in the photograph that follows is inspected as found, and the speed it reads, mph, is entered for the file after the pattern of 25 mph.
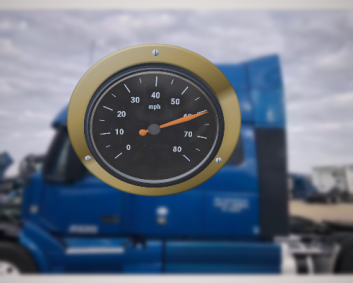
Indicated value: 60 mph
